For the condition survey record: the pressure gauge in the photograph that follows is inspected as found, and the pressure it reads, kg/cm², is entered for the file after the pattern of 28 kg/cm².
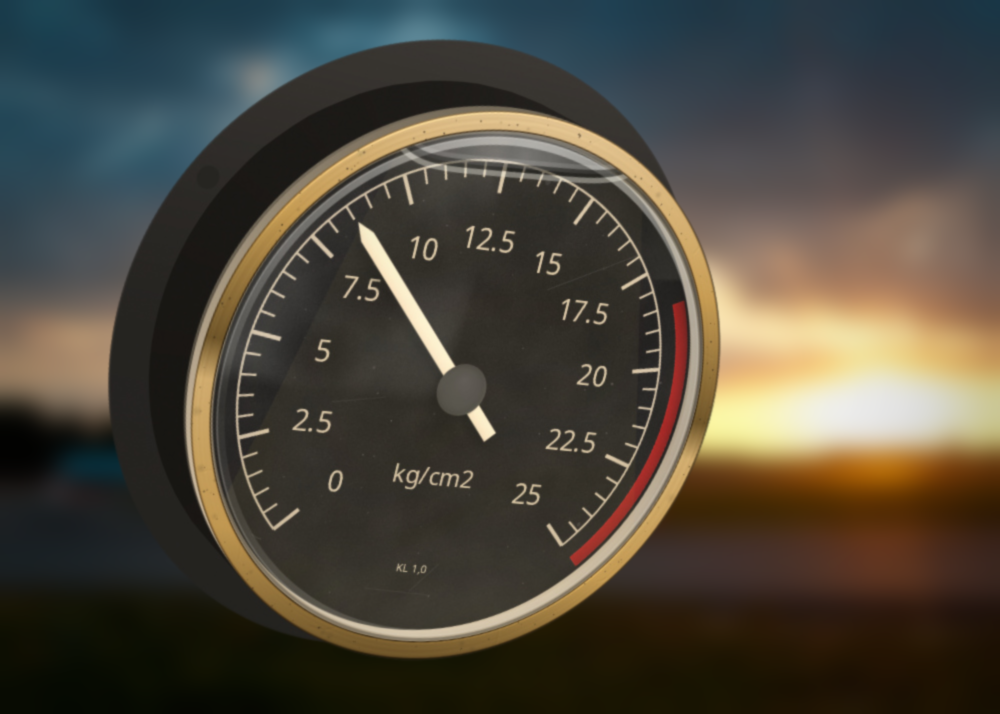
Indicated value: 8.5 kg/cm²
